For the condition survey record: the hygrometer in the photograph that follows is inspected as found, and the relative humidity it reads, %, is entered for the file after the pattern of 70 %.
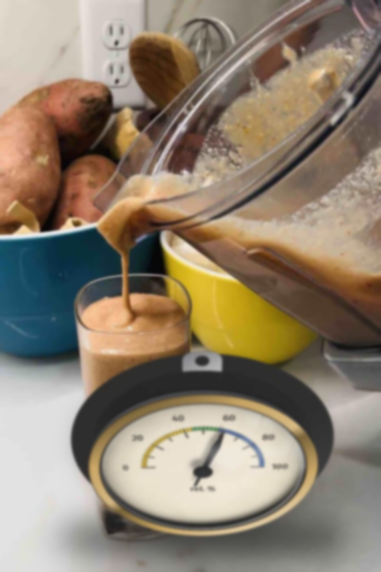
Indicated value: 60 %
